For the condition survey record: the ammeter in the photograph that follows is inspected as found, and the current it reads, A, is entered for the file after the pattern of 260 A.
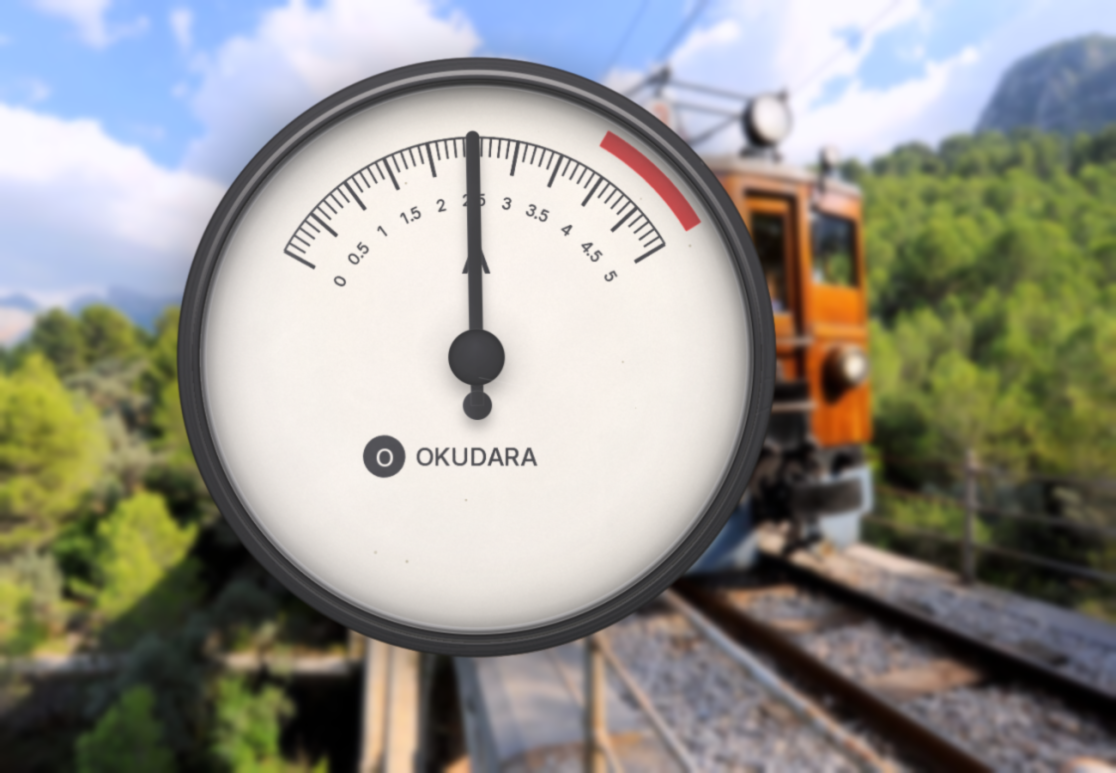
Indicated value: 2.5 A
